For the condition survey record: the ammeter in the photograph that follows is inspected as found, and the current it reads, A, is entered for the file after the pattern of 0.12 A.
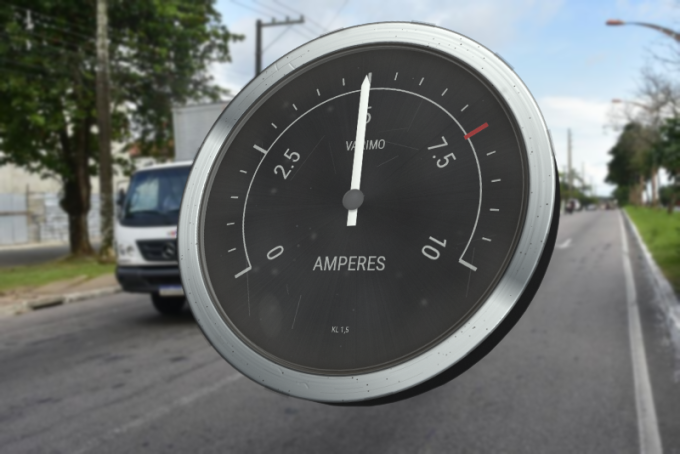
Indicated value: 5 A
